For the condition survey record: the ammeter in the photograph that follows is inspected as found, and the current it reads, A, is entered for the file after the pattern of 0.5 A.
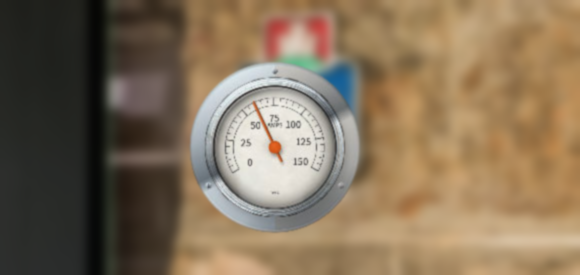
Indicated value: 60 A
